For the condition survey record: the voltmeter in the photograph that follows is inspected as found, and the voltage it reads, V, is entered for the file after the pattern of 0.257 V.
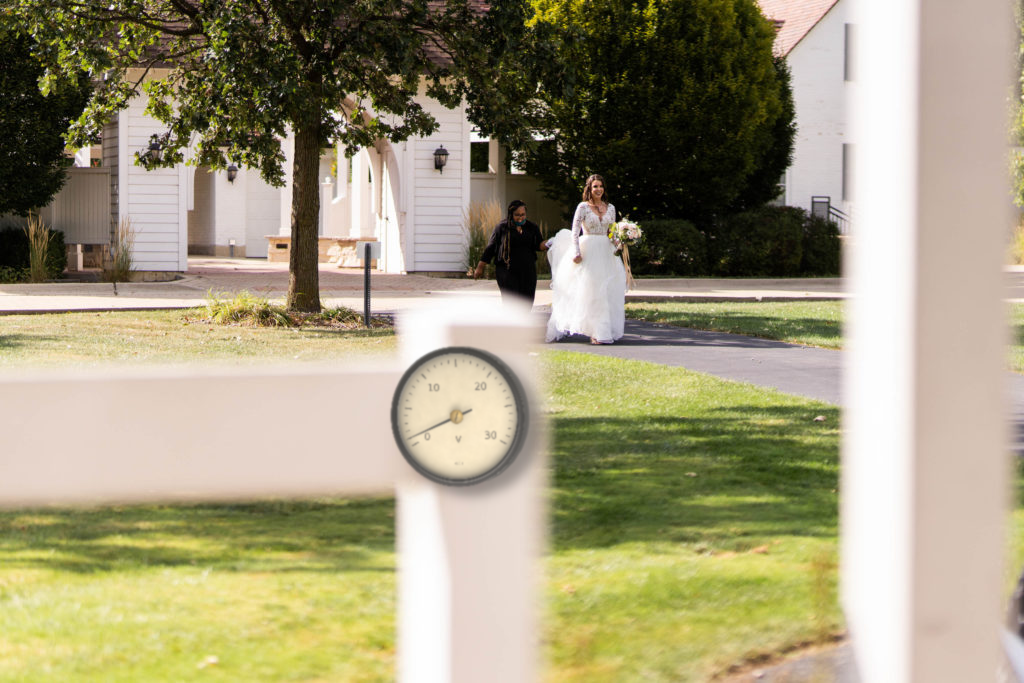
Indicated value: 1 V
